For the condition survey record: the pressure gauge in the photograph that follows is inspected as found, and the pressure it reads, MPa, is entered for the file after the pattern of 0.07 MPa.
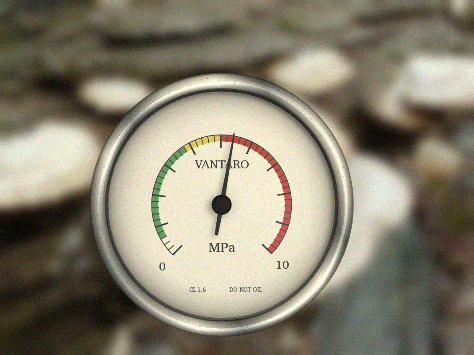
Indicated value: 5.4 MPa
